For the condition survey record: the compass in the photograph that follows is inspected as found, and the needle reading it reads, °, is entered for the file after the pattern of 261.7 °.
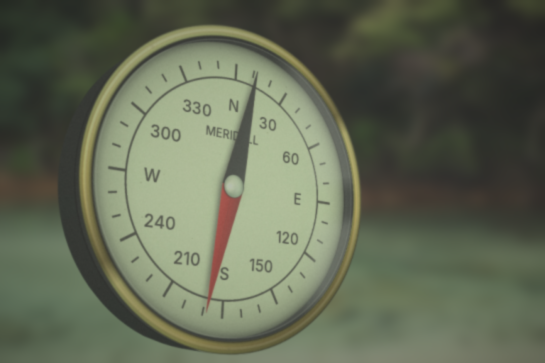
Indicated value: 190 °
